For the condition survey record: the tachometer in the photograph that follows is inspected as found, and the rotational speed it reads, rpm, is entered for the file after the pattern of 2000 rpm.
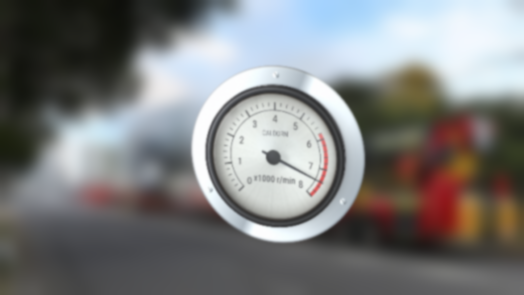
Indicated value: 7400 rpm
